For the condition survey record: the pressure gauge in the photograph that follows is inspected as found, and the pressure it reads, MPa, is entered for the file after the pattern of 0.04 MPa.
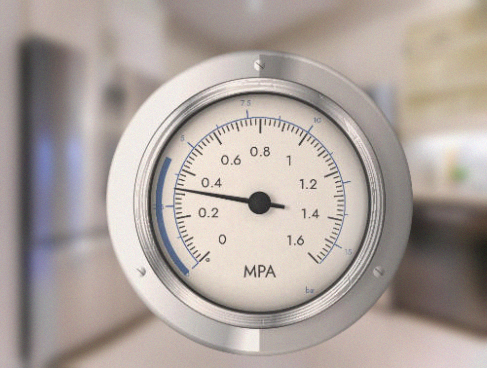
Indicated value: 0.32 MPa
